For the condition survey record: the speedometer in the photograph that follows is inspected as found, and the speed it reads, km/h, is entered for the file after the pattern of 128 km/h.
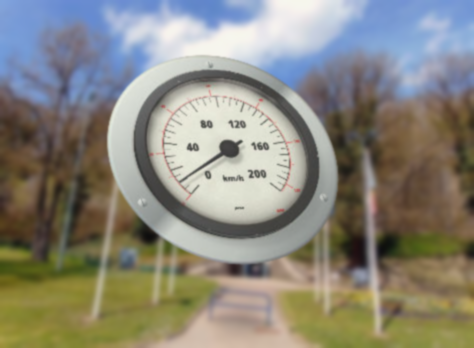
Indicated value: 10 km/h
